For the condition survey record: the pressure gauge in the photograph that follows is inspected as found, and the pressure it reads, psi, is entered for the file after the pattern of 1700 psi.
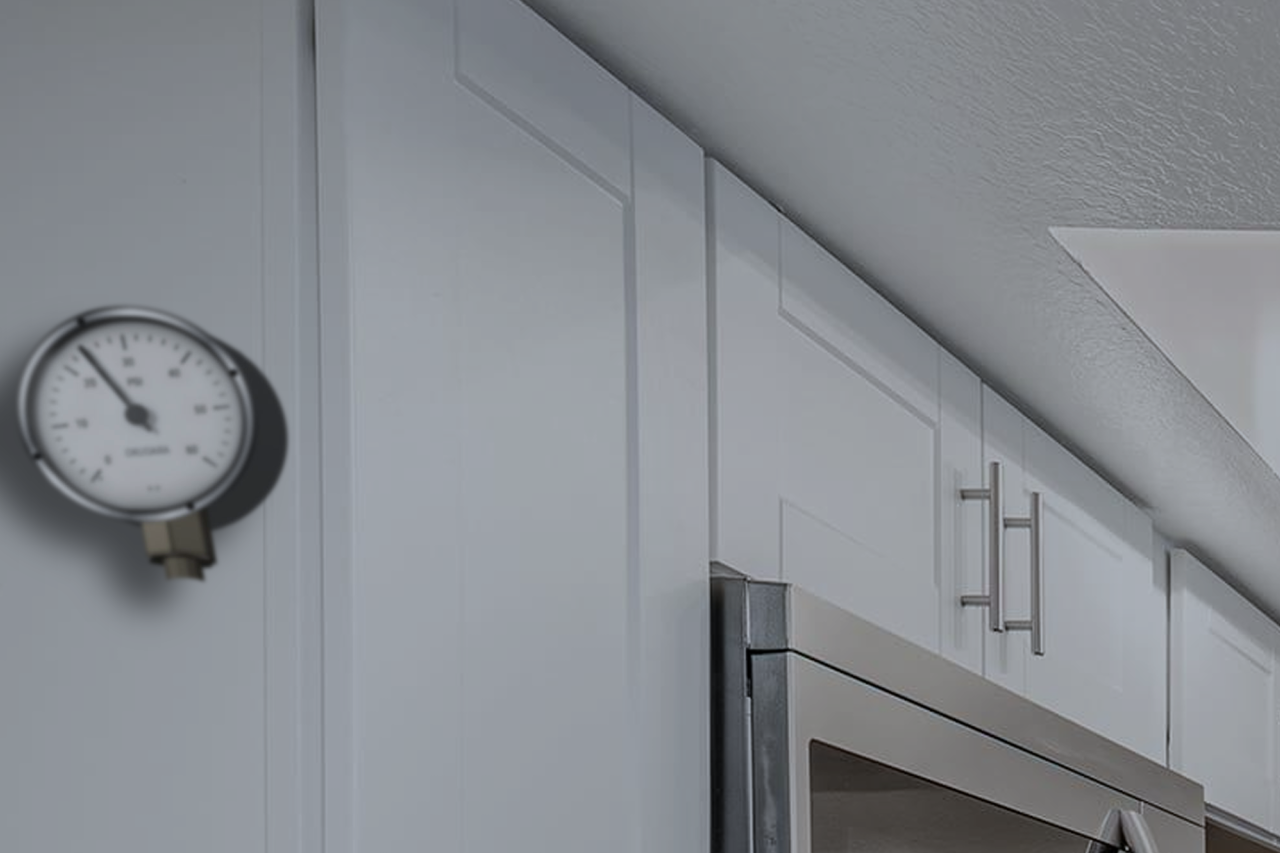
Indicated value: 24 psi
